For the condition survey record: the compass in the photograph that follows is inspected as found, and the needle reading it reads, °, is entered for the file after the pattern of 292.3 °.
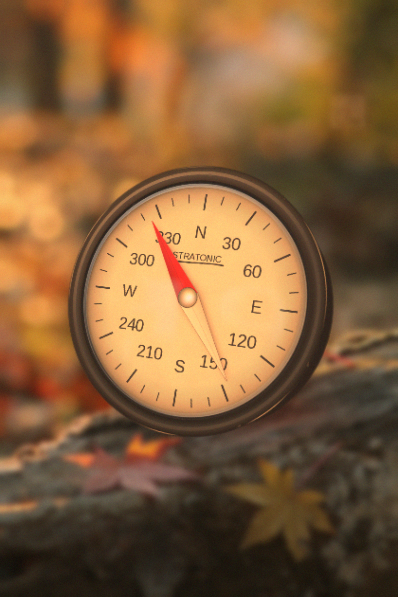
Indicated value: 325 °
